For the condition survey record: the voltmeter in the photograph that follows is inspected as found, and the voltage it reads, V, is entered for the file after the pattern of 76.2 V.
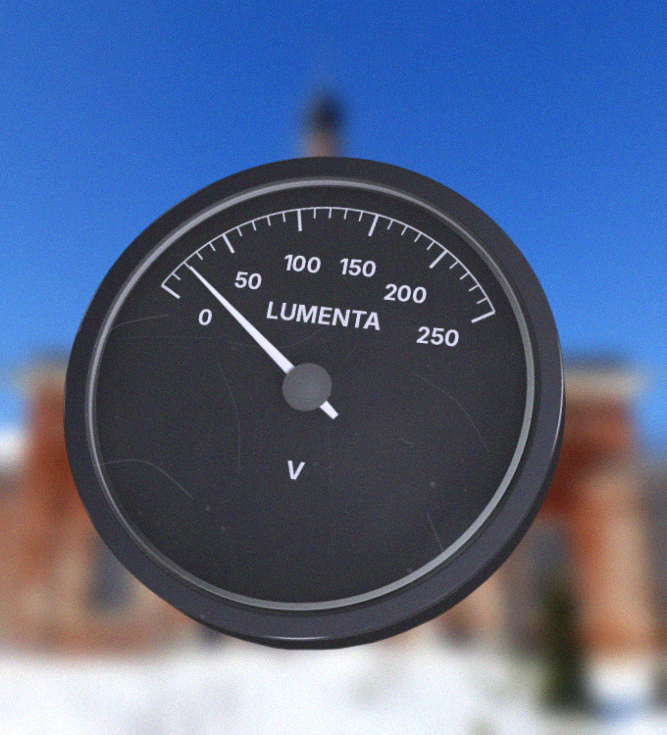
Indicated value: 20 V
